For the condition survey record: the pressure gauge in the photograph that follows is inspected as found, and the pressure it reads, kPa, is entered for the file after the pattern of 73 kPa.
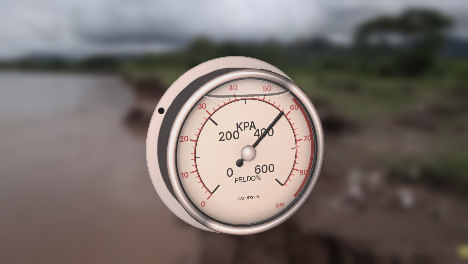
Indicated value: 400 kPa
